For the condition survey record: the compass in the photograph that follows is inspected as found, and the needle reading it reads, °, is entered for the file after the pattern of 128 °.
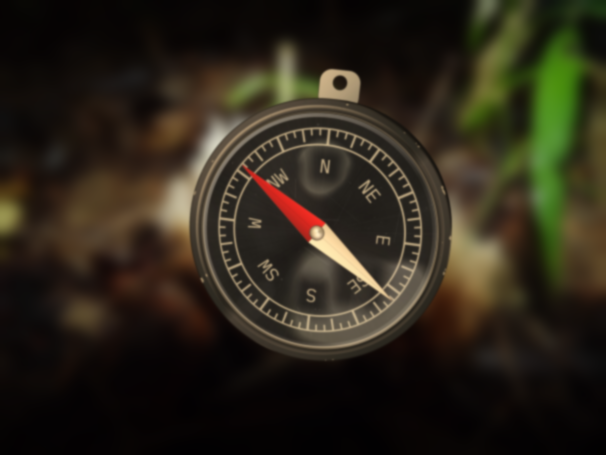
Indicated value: 305 °
